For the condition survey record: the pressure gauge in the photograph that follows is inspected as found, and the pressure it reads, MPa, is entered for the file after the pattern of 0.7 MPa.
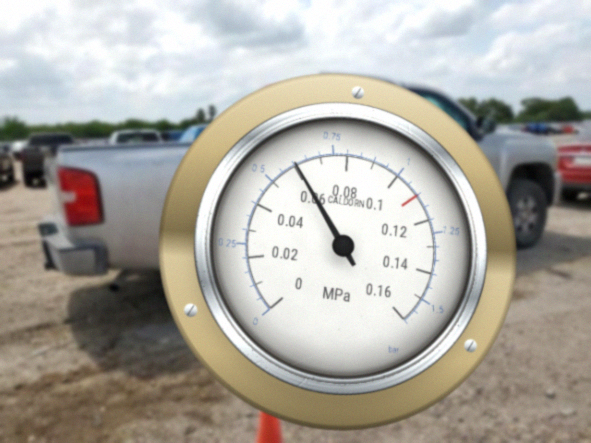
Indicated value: 0.06 MPa
